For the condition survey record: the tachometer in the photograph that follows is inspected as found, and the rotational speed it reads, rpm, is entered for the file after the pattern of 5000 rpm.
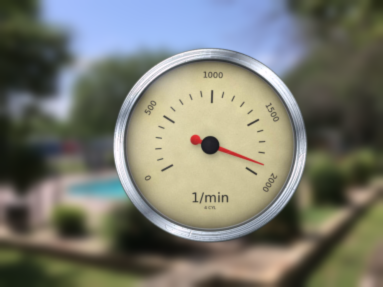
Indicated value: 1900 rpm
